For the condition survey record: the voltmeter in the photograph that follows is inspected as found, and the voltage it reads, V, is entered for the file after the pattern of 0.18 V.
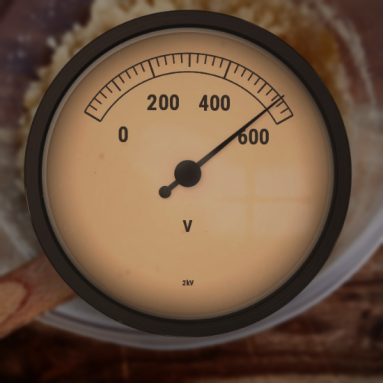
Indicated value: 550 V
